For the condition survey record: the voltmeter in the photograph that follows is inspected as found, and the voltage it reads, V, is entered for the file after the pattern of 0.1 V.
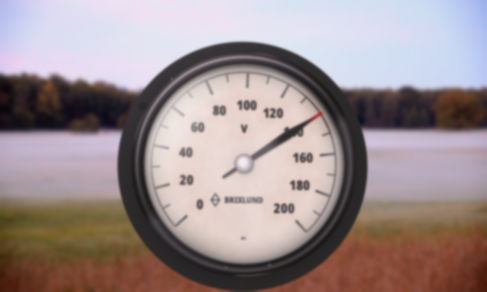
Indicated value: 140 V
